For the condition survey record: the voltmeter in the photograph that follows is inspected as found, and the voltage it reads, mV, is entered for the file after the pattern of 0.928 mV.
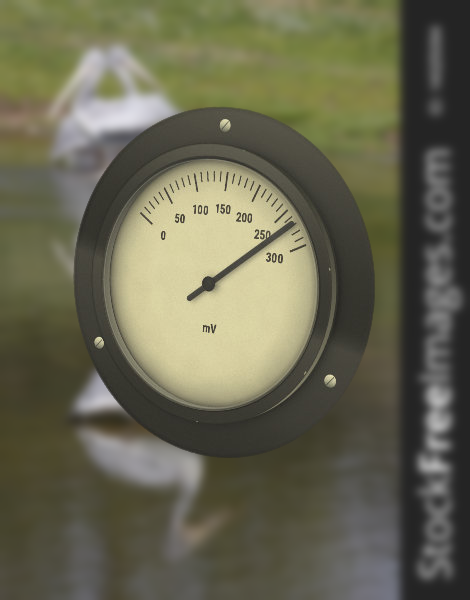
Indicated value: 270 mV
